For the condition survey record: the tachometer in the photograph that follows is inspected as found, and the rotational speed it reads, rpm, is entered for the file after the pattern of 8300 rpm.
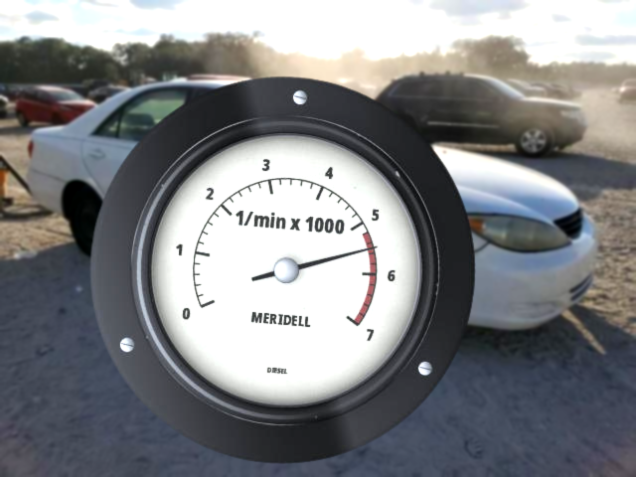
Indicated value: 5500 rpm
